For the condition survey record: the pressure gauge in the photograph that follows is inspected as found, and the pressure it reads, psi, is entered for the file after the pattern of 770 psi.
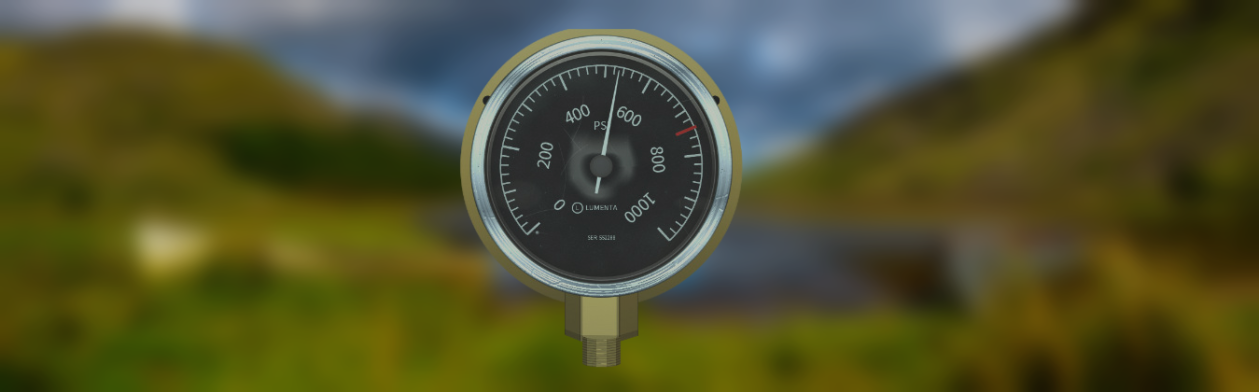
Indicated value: 530 psi
